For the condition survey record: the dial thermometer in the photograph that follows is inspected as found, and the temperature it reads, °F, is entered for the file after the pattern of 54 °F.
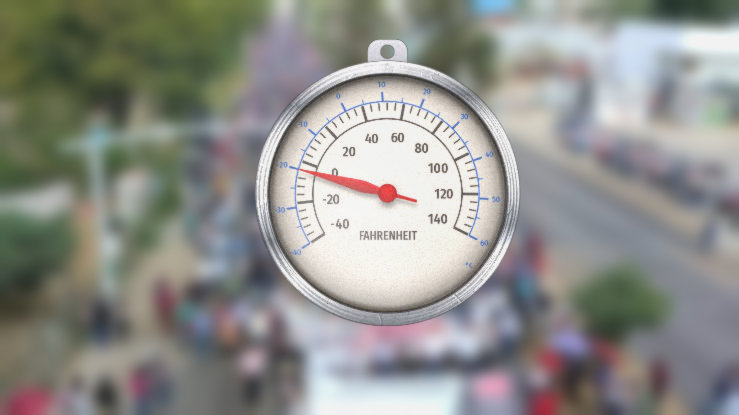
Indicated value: -4 °F
